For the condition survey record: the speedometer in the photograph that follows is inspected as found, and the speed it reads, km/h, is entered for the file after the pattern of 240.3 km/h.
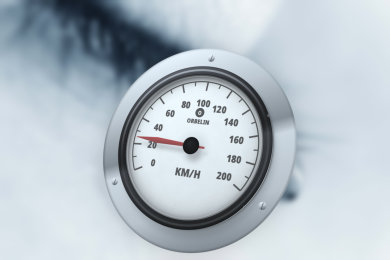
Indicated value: 25 km/h
